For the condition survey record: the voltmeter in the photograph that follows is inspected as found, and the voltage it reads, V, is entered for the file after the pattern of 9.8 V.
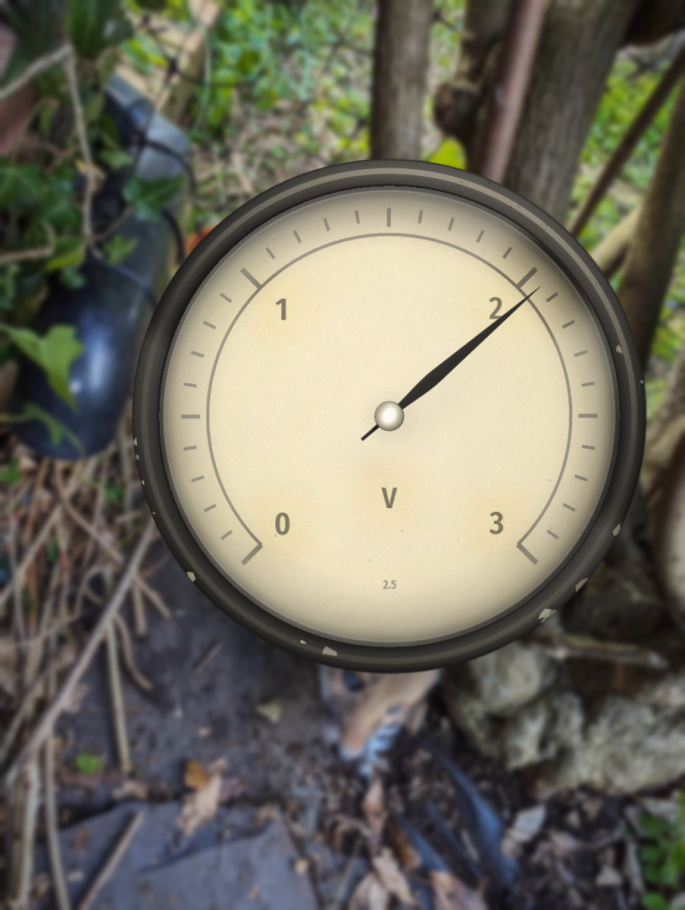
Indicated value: 2.05 V
